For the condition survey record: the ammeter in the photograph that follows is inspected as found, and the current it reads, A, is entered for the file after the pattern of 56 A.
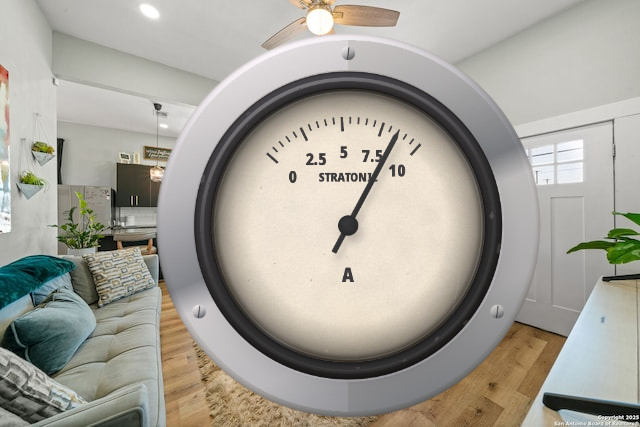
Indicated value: 8.5 A
